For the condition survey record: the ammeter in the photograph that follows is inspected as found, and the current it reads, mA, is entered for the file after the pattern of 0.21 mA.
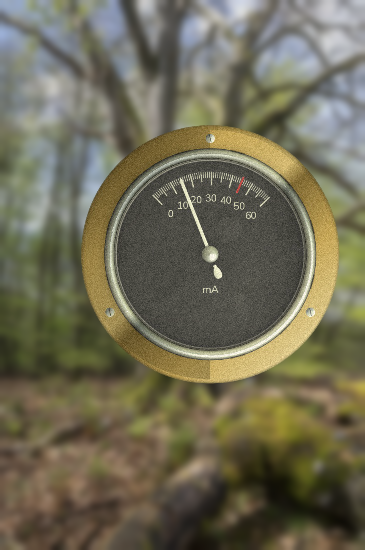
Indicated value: 15 mA
